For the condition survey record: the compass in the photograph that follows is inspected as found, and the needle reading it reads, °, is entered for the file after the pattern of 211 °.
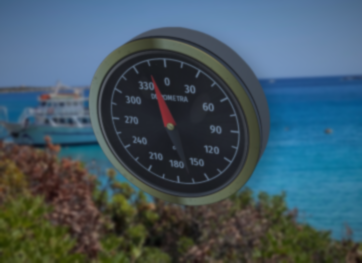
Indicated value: 345 °
